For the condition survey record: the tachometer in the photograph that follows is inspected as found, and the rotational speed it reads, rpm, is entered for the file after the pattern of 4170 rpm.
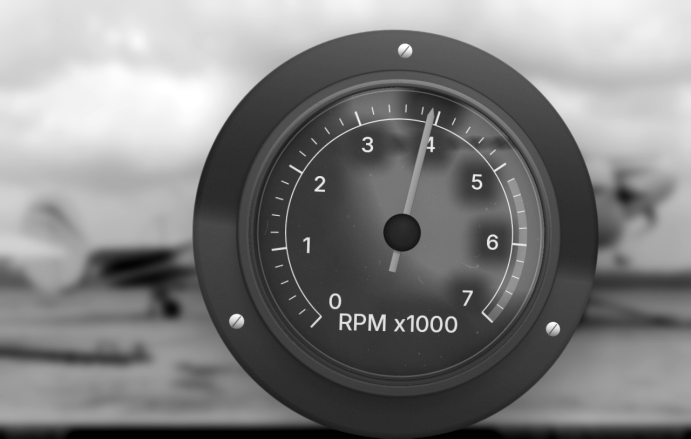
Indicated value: 3900 rpm
